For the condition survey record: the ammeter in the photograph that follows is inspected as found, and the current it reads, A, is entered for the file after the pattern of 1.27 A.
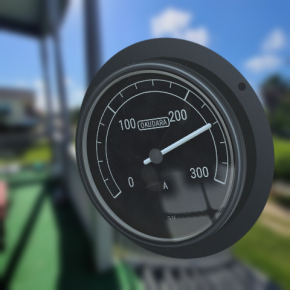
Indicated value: 240 A
